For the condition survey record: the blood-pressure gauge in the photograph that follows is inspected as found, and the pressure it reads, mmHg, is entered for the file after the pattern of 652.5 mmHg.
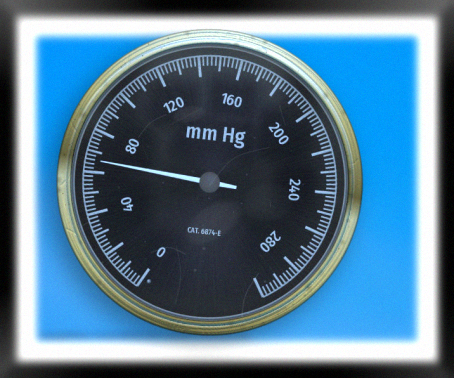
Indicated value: 66 mmHg
